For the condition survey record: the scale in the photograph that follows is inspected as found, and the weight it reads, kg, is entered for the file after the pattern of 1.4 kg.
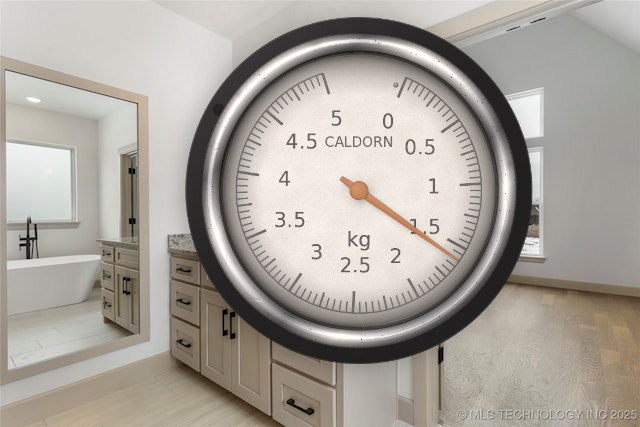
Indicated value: 1.6 kg
